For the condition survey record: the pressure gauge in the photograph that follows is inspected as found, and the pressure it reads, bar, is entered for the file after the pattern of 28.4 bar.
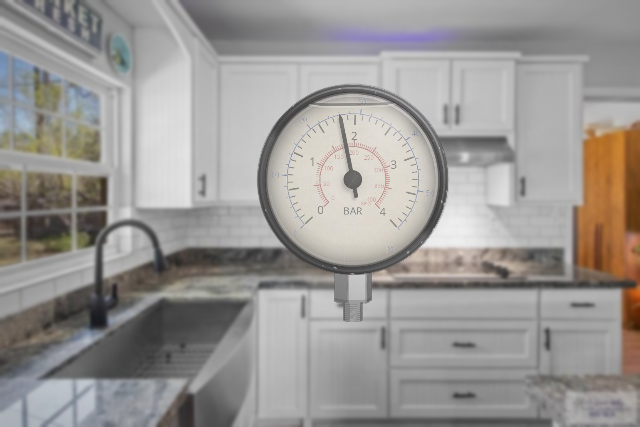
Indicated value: 1.8 bar
